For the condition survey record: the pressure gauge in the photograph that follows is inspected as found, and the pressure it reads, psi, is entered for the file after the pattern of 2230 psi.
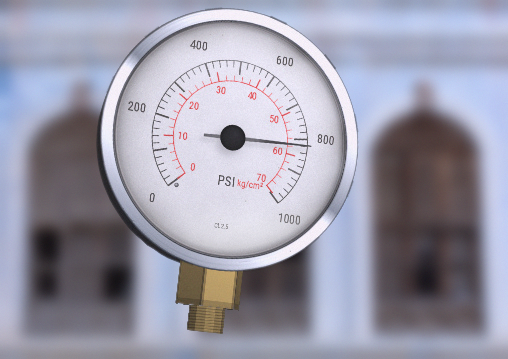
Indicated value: 820 psi
